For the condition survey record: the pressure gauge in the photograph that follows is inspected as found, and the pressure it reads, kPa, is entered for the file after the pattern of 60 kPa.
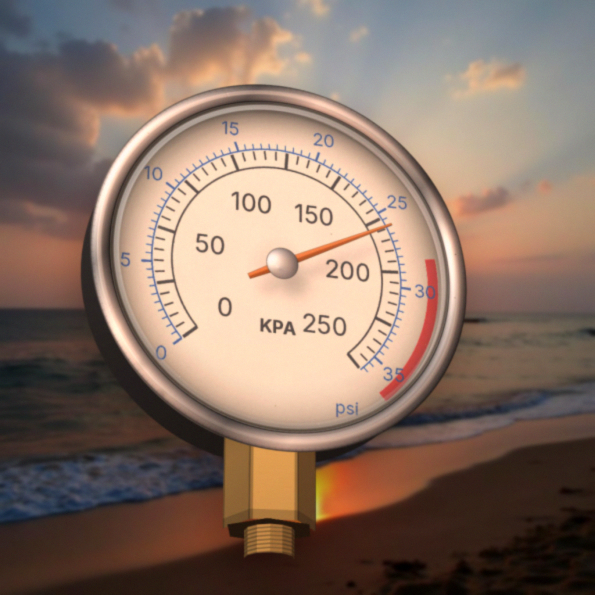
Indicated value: 180 kPa
